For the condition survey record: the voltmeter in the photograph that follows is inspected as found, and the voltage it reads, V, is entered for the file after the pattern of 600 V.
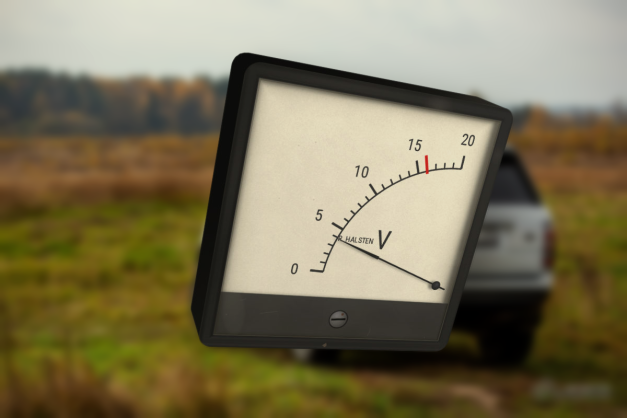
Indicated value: 4 V
